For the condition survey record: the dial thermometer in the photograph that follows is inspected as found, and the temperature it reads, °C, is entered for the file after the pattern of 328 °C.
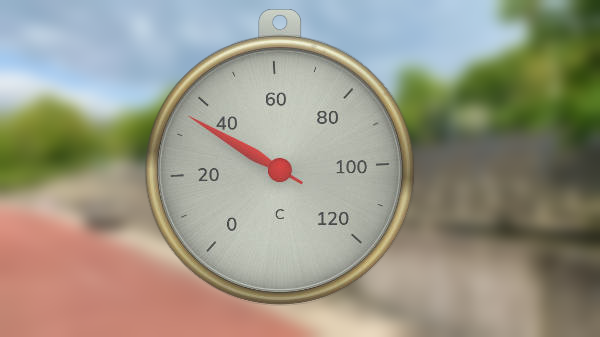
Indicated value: 35 °C
